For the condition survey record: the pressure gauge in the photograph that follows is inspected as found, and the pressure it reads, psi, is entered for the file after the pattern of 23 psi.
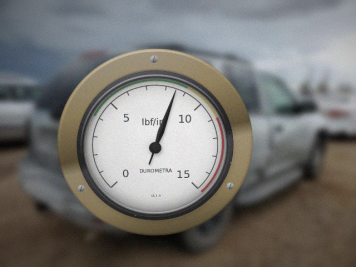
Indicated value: 8.5 psi
